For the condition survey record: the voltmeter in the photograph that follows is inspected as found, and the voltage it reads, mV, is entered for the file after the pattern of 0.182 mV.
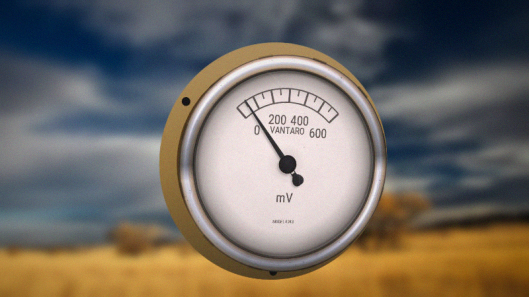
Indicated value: 50 mV
